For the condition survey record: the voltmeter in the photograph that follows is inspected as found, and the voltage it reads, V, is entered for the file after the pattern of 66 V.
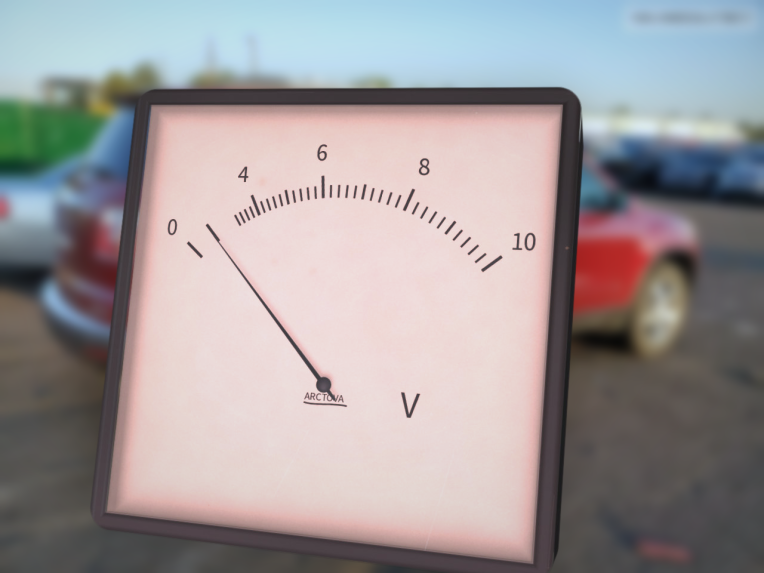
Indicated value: 2 V
